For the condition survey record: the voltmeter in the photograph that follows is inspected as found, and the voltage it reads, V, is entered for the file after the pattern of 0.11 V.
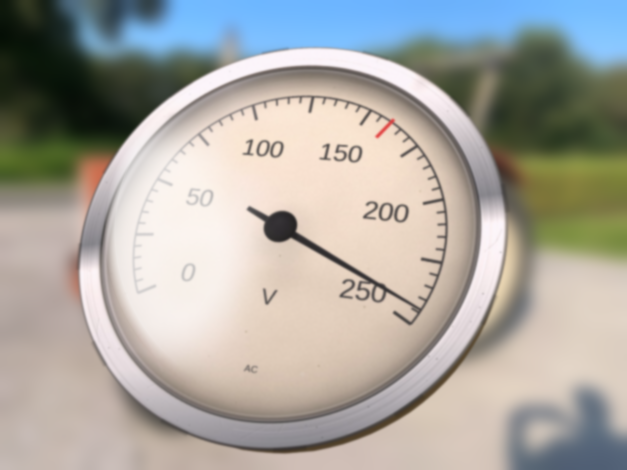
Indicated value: 245 V
